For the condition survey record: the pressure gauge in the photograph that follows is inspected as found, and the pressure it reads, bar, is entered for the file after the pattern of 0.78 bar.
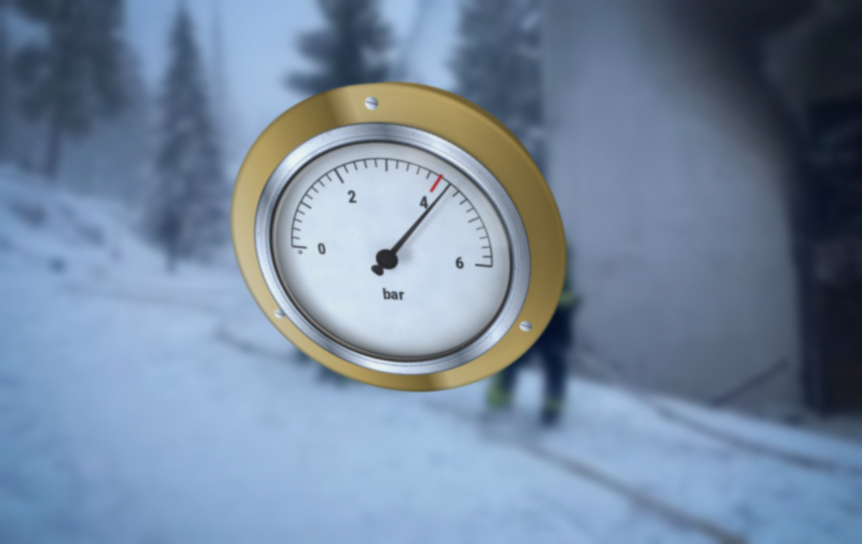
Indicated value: 4.2 bar
